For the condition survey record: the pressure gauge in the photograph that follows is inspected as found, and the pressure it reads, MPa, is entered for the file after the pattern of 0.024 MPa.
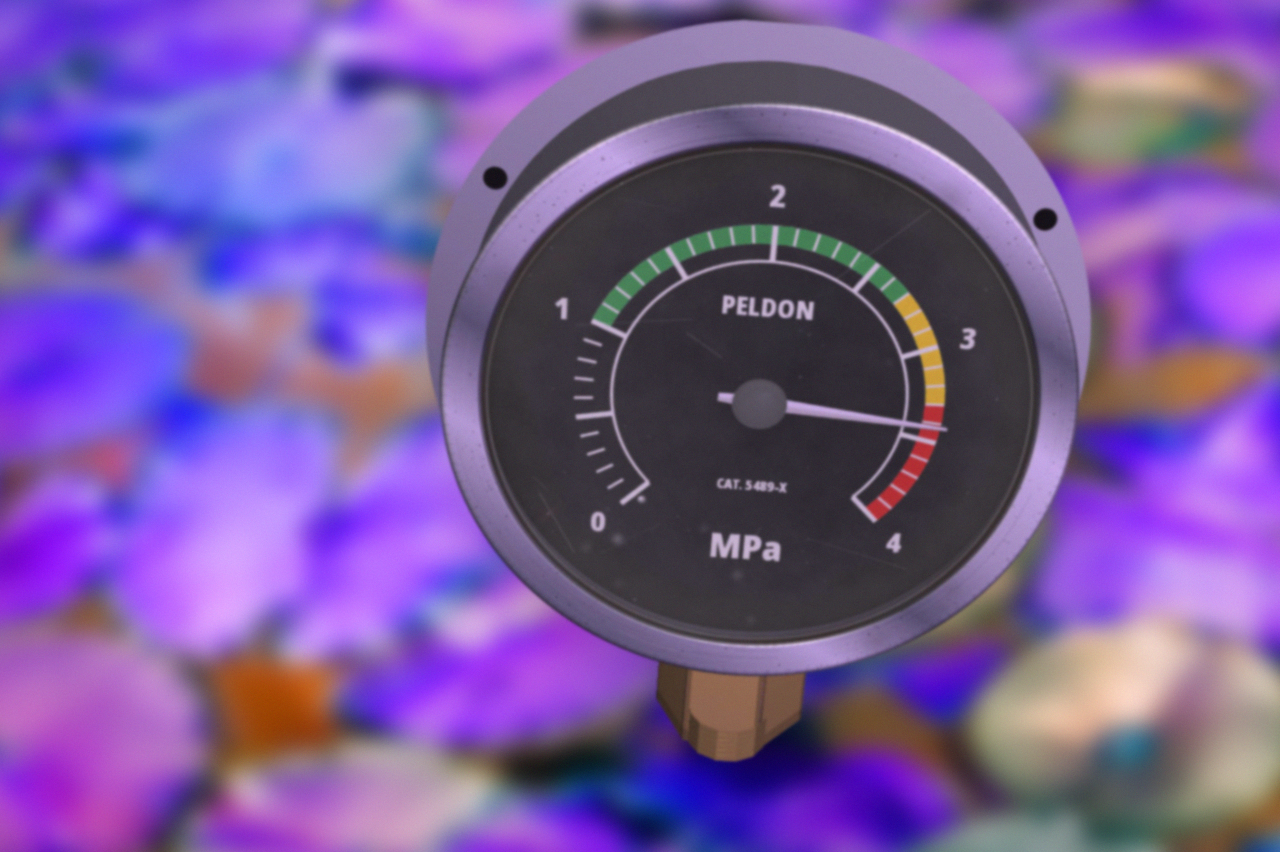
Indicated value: 3.4 MPa
